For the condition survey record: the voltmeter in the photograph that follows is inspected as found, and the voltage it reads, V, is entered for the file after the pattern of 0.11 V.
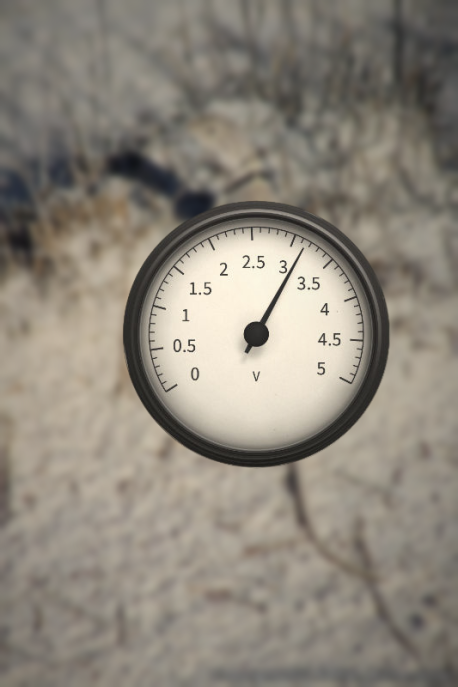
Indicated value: 3.15 V
